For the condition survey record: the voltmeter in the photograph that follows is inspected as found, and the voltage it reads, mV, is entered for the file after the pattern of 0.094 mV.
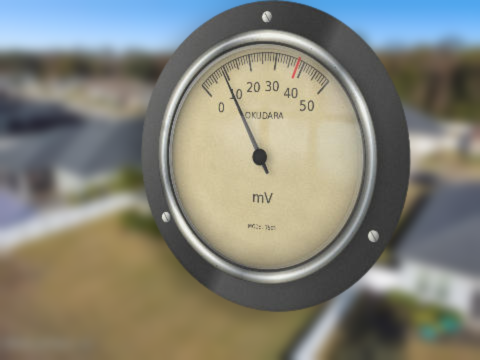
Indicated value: 10 mV
